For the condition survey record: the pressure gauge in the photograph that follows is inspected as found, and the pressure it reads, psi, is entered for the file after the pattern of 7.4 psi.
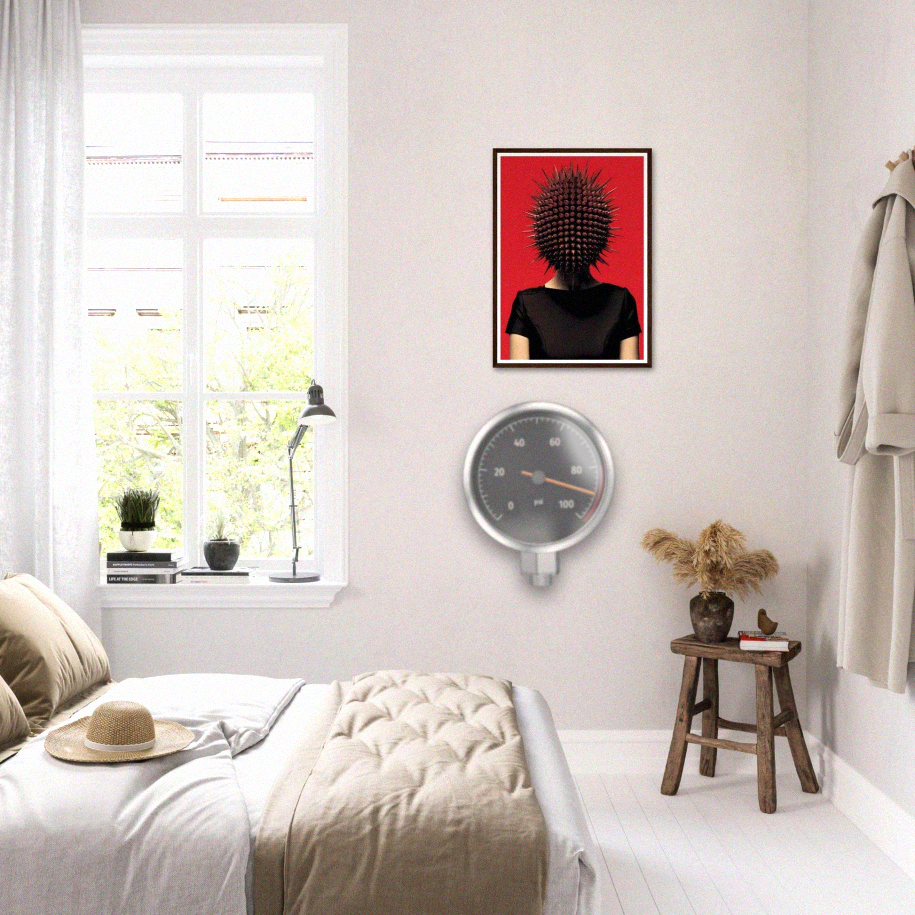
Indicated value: 90 psi
